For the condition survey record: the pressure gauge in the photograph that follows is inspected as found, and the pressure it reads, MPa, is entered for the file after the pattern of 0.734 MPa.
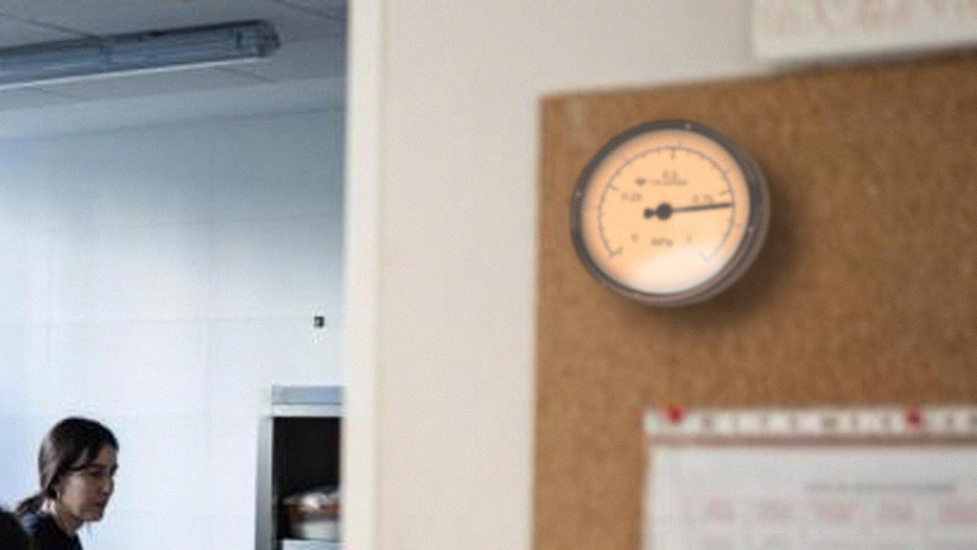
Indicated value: 0.8 MPa
